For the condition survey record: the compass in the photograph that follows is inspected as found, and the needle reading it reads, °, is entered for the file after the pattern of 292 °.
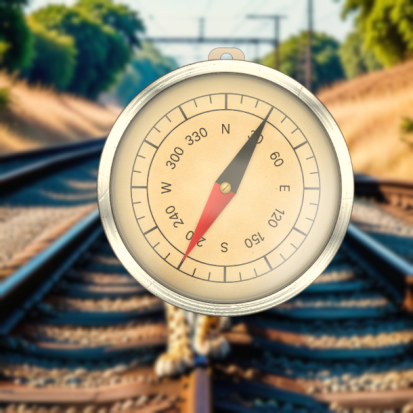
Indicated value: 210 °
